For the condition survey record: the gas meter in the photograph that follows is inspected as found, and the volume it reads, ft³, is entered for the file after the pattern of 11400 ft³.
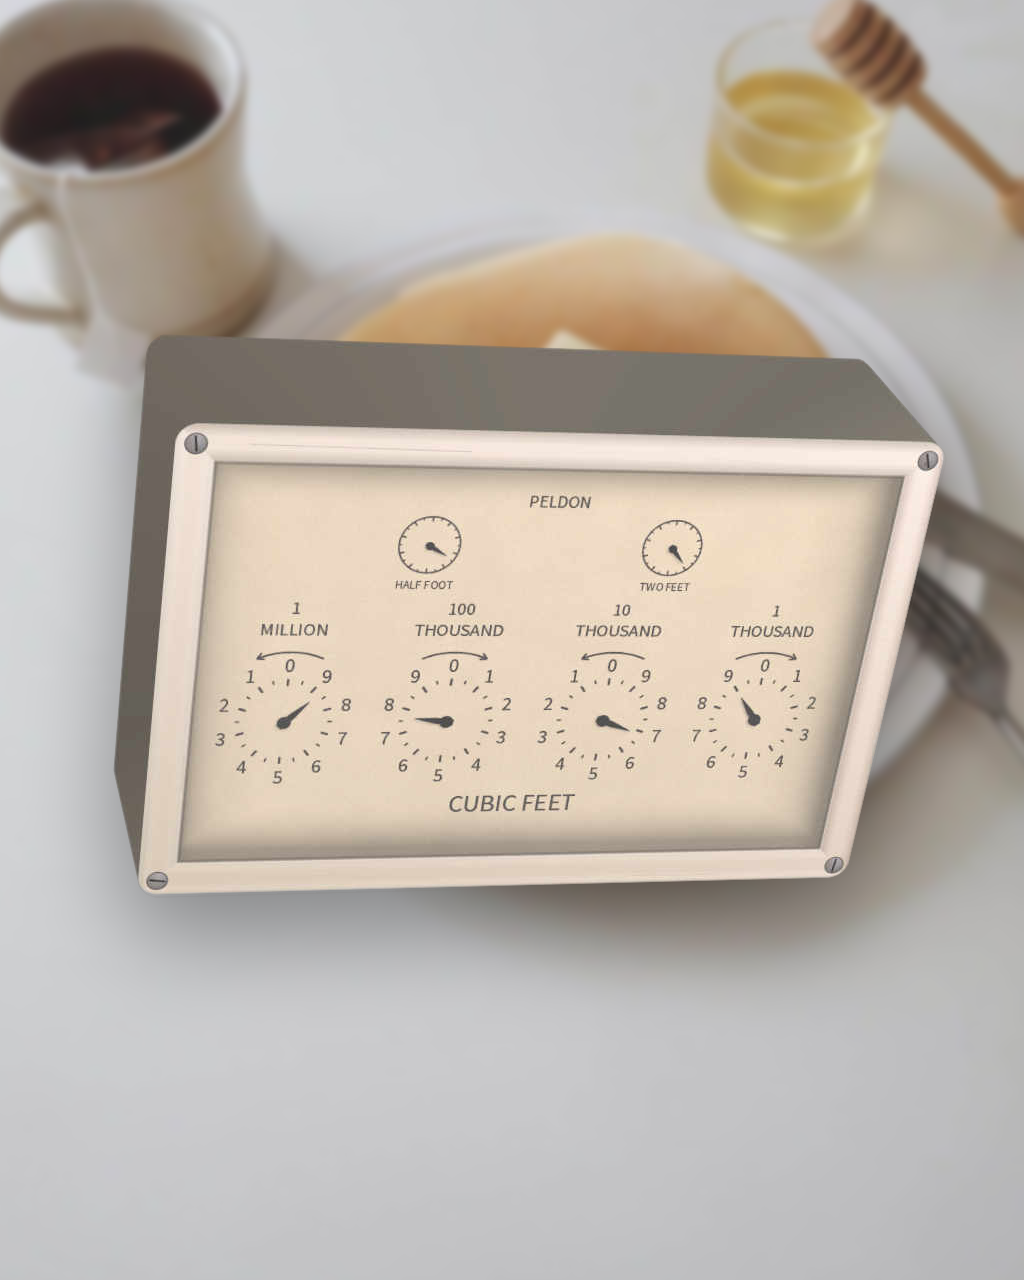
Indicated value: 876900 ft³
